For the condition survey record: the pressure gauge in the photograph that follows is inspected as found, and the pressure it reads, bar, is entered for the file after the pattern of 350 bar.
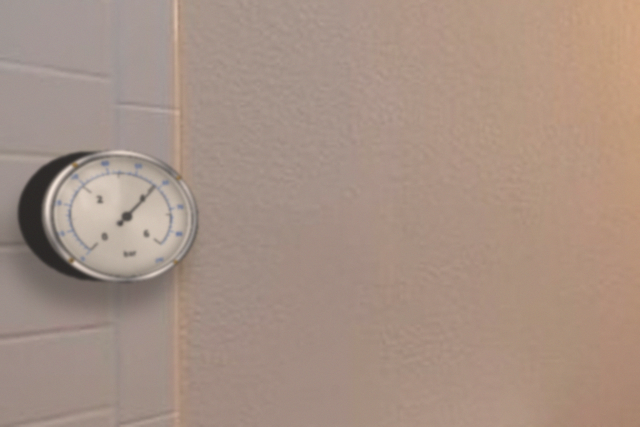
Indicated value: 4 bar
